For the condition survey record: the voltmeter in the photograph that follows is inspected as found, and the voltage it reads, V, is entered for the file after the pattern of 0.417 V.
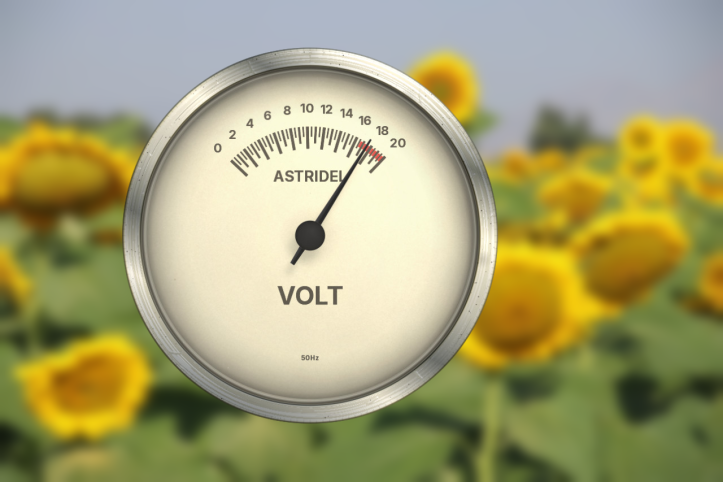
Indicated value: 17.5 V
